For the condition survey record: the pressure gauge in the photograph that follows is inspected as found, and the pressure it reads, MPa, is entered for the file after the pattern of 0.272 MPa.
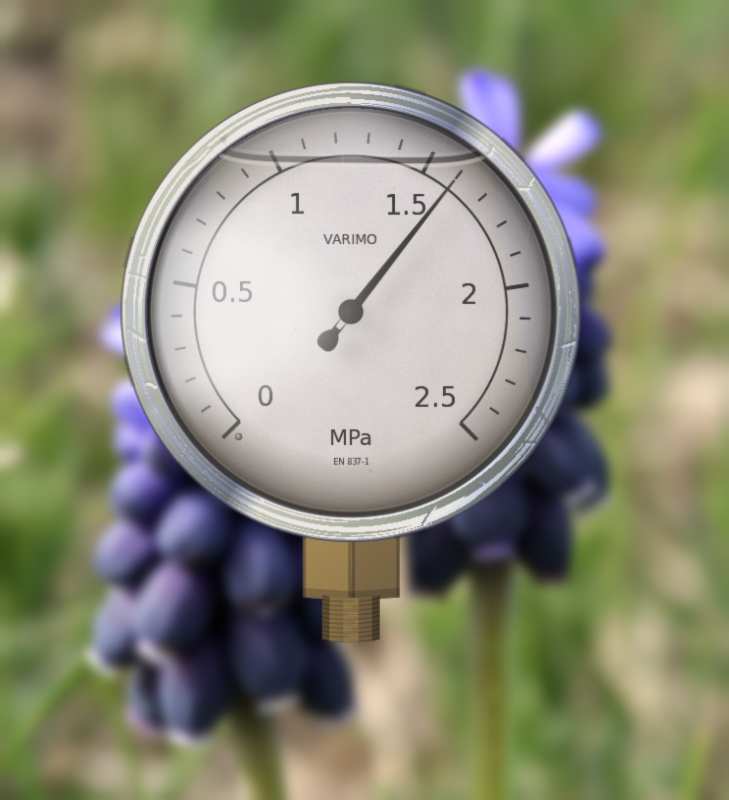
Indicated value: 1.6 MPa
